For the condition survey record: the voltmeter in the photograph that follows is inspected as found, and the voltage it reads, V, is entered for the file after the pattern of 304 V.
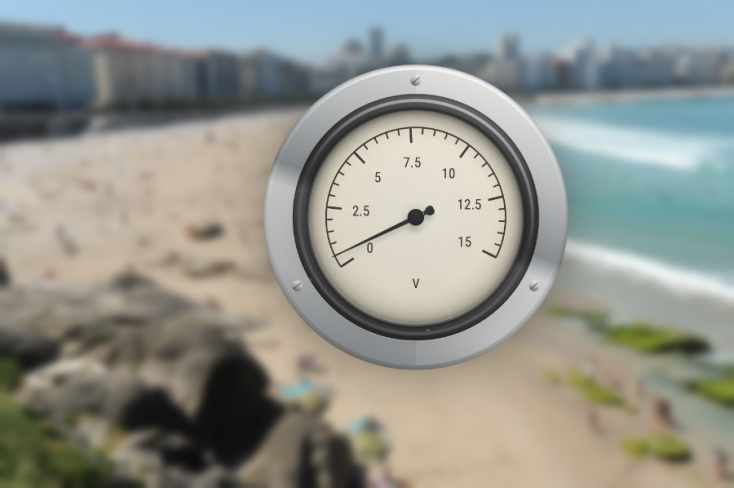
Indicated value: 0.5 V
